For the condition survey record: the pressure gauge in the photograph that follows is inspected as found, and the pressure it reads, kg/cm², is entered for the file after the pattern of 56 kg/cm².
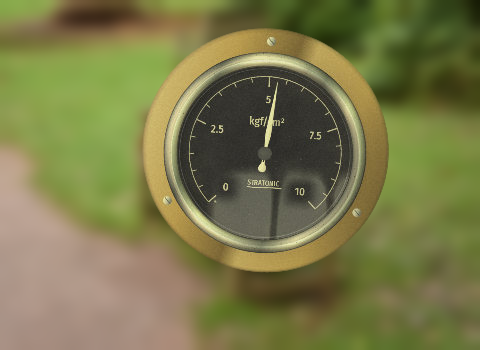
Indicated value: 5.25 kg/cm²
